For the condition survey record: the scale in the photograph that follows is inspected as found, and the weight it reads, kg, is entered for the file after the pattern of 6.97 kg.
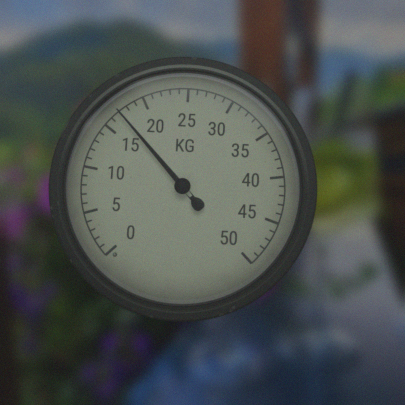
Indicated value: 17 kg
